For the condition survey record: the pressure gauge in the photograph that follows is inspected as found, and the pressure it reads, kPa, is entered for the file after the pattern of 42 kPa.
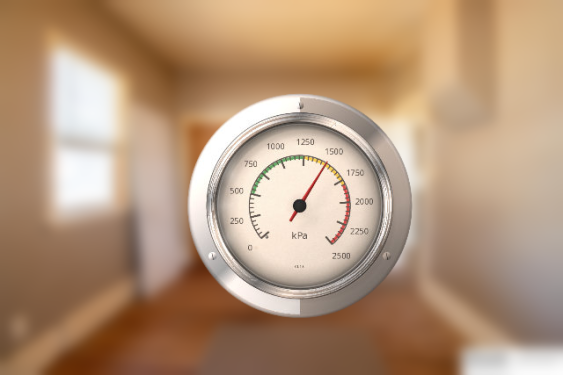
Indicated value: 1500 kPa
